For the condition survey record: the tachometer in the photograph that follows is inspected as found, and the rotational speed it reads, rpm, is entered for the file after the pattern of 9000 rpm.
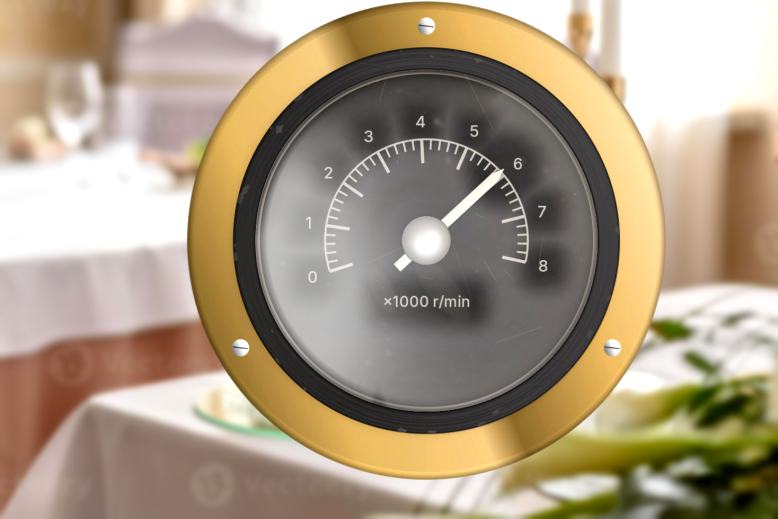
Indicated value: 5900 rpm
